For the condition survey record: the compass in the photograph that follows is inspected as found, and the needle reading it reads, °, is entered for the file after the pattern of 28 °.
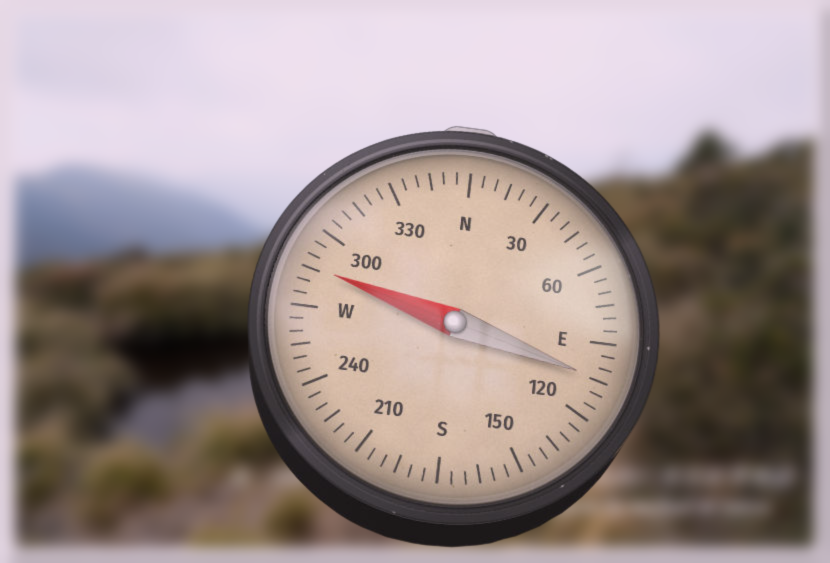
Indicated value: 285 °
